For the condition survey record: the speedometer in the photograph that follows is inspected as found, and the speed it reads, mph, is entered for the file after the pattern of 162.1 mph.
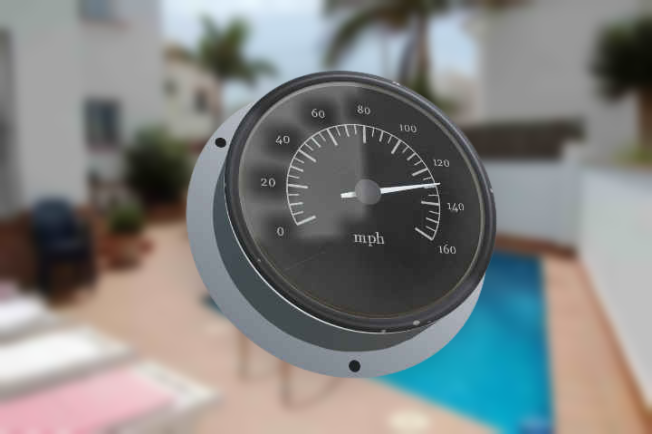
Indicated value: 130 mph
